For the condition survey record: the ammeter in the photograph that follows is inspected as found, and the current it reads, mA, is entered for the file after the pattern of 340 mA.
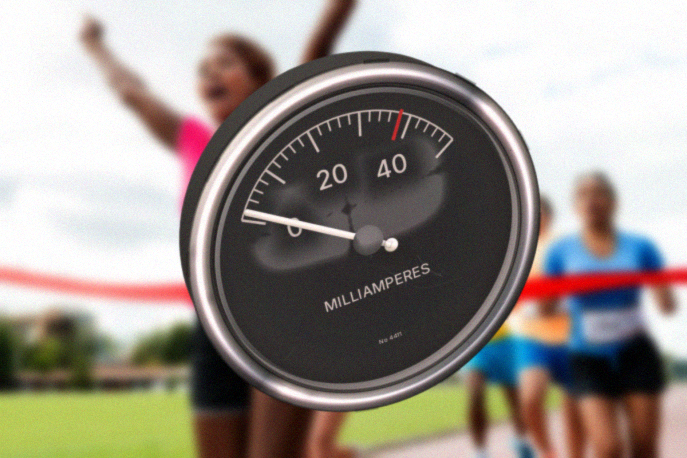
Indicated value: 2 mA
